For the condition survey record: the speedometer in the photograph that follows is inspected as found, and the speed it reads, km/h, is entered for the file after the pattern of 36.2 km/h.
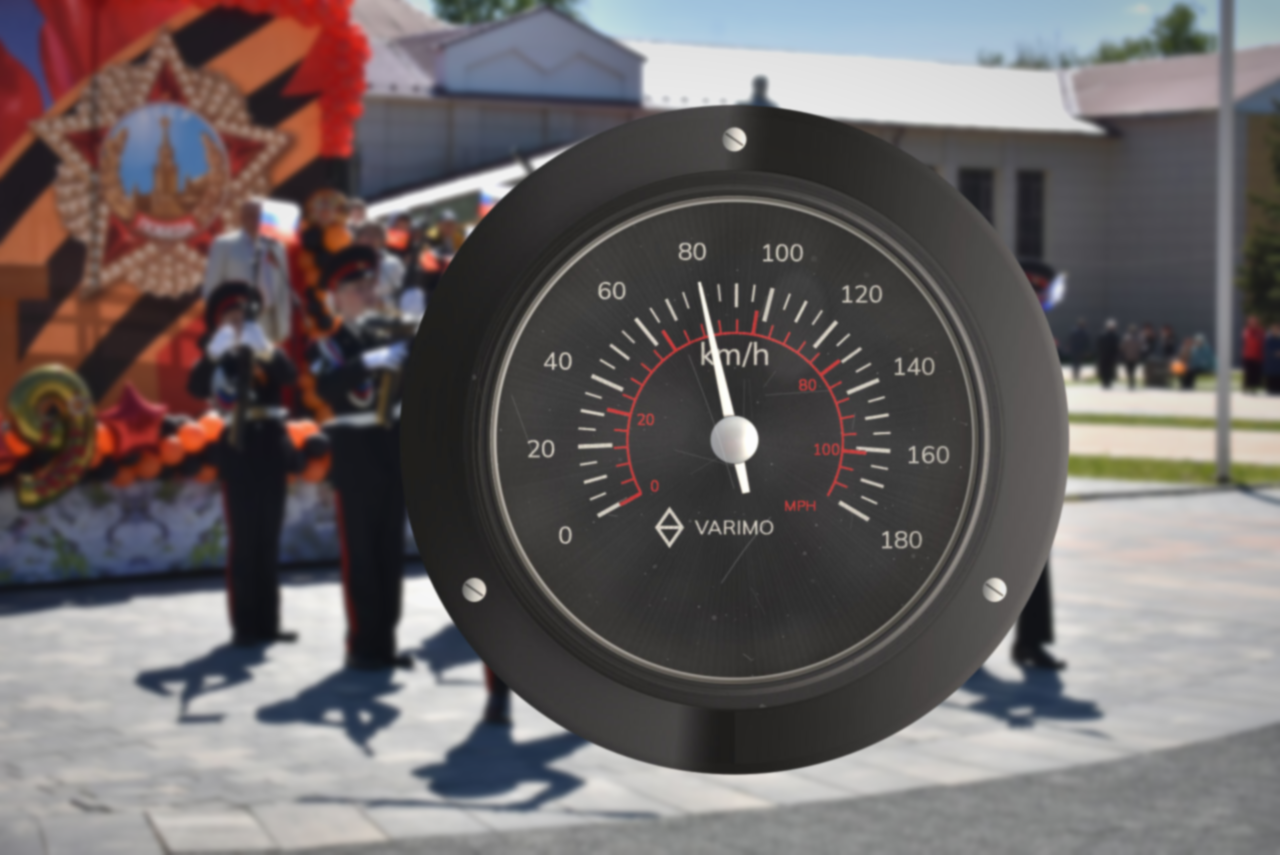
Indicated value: 80 km/h
